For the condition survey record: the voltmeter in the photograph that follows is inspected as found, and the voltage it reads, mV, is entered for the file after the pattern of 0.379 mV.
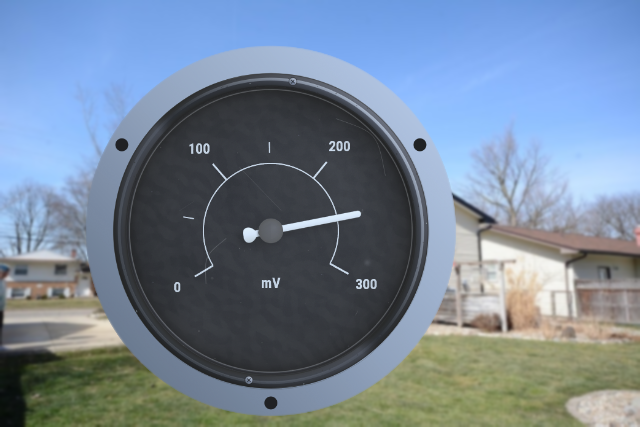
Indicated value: 250 mV
